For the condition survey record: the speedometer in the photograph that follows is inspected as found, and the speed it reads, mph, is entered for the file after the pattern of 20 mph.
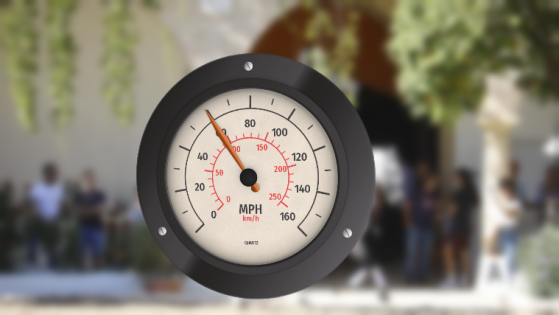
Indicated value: 60 mph
